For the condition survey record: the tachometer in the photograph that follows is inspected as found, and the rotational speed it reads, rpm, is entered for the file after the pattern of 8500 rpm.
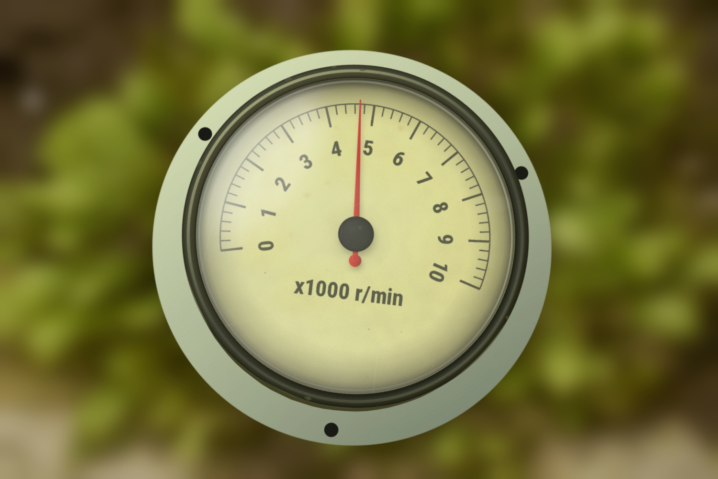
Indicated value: 4700 rpm
